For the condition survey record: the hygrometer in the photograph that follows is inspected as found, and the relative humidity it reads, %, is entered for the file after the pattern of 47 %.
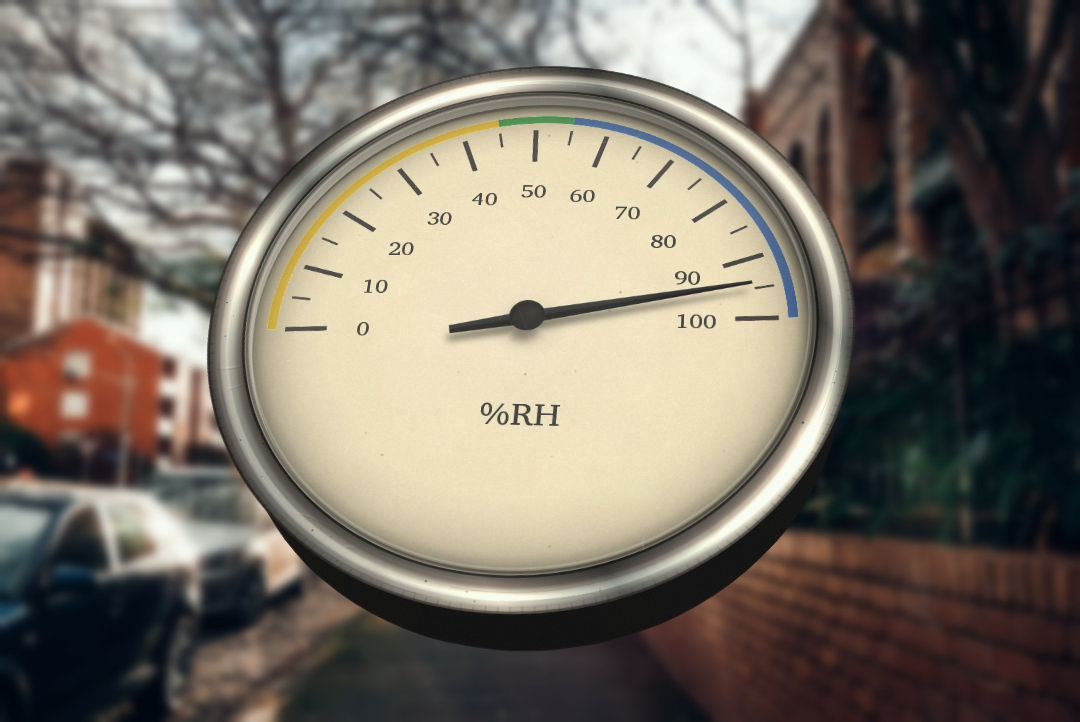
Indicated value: 95 %
